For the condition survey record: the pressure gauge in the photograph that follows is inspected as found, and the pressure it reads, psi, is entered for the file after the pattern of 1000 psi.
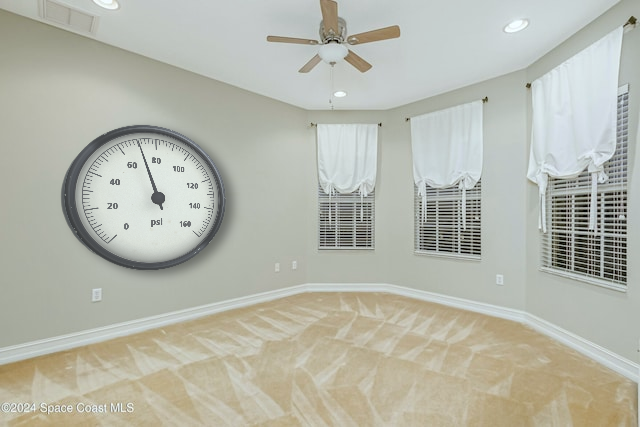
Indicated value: 70 psi
